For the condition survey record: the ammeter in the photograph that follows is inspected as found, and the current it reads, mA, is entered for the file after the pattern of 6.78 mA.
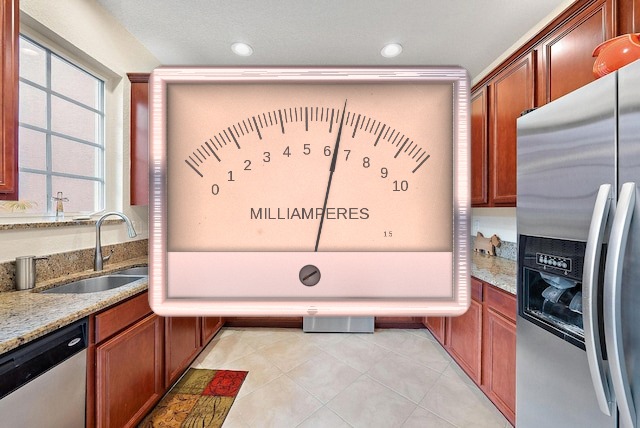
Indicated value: 6.4 mA
